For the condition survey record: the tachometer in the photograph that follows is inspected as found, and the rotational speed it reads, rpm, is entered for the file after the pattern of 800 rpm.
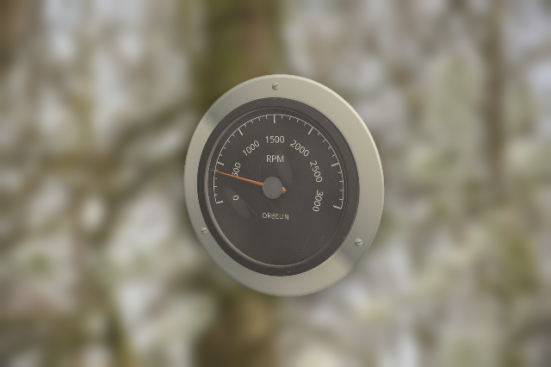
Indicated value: 400 rpm
